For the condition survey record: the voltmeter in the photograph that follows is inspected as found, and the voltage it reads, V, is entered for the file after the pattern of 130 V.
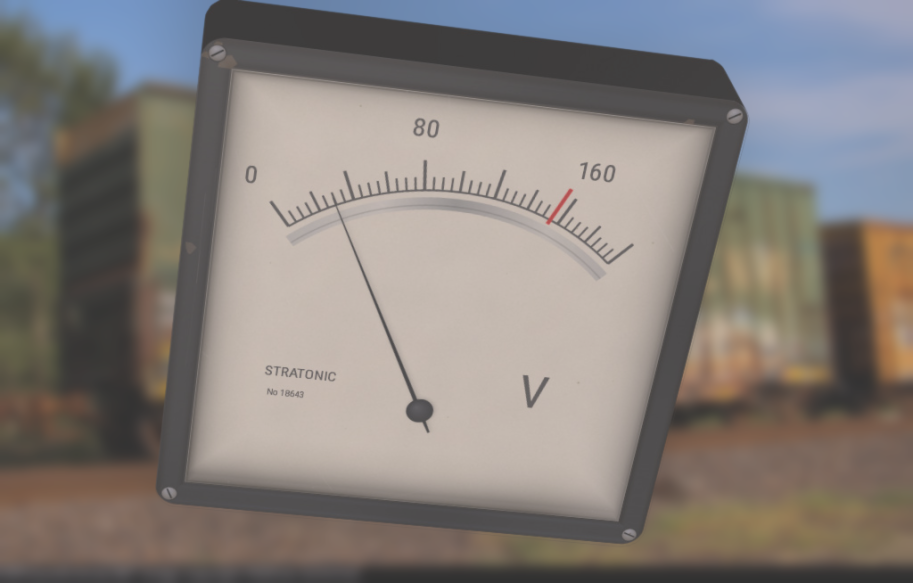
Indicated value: 30 V
